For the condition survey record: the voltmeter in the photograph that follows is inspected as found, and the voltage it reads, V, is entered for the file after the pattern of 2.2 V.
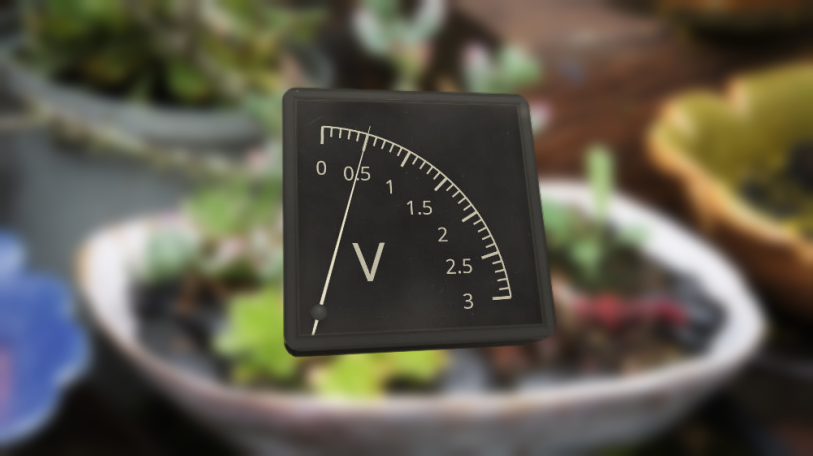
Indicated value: 0.5 V
